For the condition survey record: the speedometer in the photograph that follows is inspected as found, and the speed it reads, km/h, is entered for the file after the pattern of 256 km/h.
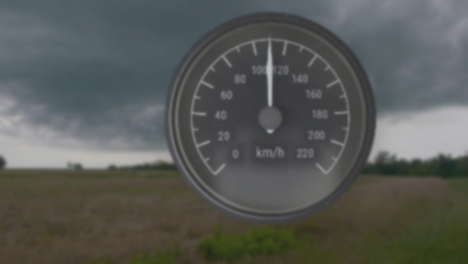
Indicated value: 110 km/h
